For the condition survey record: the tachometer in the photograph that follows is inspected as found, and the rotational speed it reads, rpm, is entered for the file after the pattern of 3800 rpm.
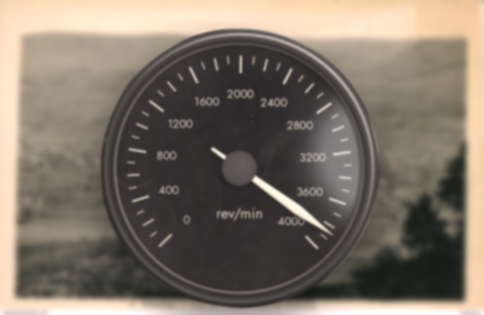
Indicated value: 3850 rpm
